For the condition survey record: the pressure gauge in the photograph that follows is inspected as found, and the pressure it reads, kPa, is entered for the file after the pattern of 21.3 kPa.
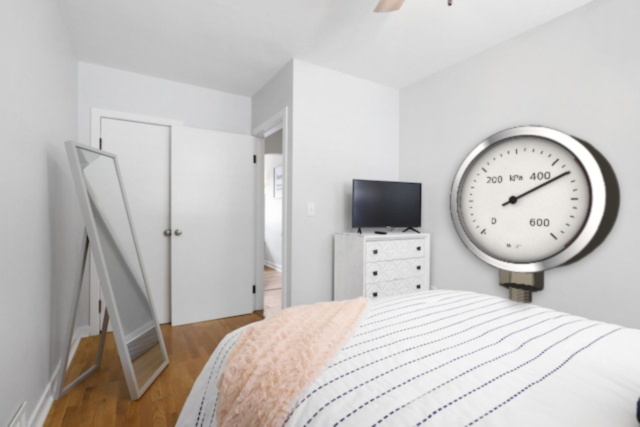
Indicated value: 440 kPa
